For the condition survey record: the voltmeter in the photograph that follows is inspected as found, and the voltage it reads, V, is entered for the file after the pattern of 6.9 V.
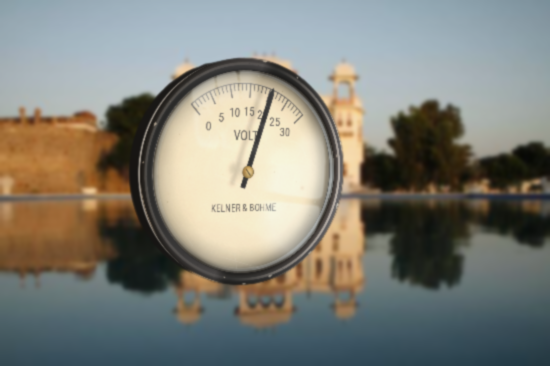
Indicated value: 20 V
